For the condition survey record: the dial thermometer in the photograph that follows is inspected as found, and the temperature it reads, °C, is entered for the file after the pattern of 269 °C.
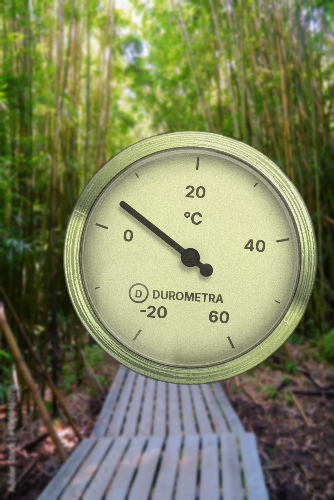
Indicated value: 5 °C
